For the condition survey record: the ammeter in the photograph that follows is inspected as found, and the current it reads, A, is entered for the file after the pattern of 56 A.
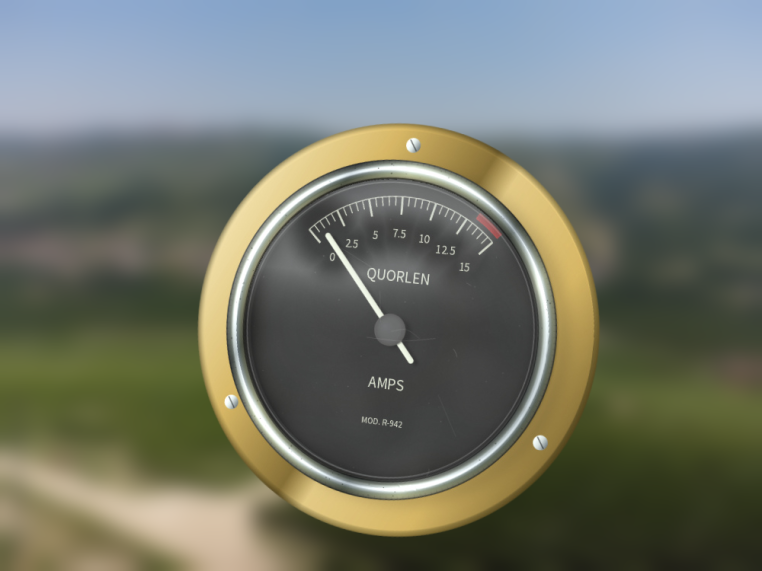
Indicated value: 1 A
